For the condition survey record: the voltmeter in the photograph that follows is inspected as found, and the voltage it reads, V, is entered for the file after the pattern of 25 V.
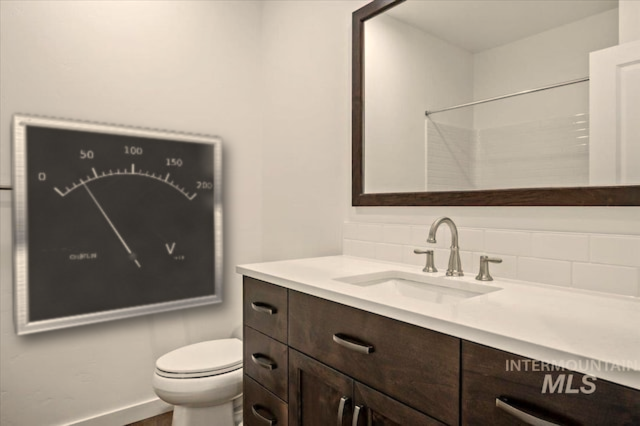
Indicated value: 30 V
